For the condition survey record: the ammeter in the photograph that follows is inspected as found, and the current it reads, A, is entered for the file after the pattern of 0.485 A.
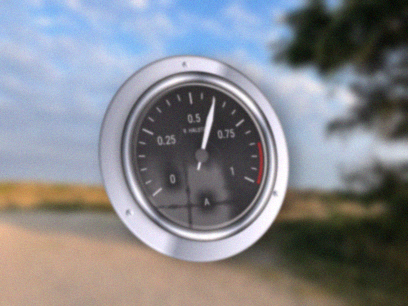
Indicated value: 0.6 A
